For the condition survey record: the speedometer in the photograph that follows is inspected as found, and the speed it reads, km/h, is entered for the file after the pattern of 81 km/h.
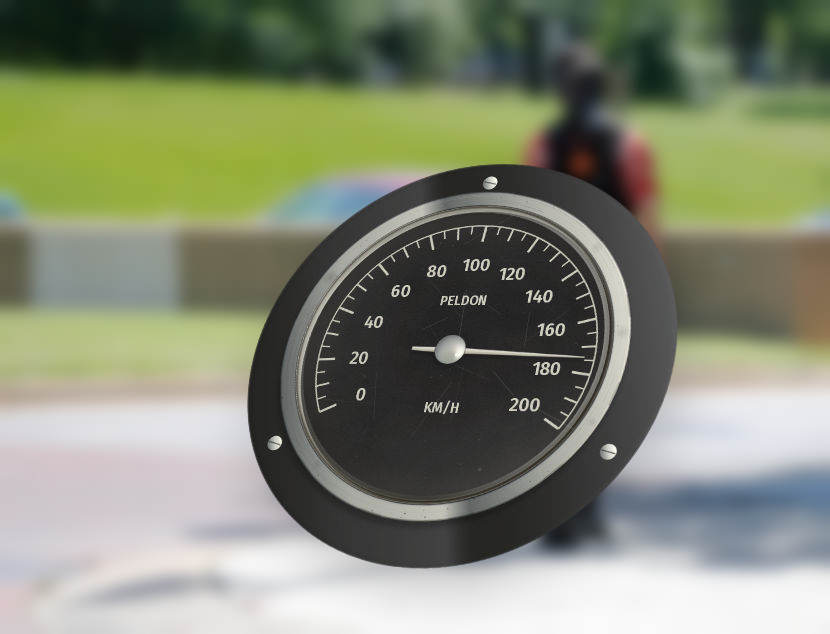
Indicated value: 175 km/h
